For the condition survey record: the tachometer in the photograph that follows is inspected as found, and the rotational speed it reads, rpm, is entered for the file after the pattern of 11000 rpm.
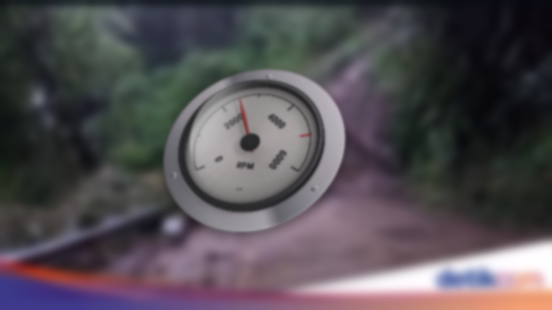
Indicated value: 2500 rpm
